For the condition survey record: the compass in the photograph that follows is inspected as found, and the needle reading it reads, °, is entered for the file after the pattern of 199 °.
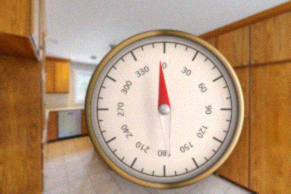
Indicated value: 355 °
